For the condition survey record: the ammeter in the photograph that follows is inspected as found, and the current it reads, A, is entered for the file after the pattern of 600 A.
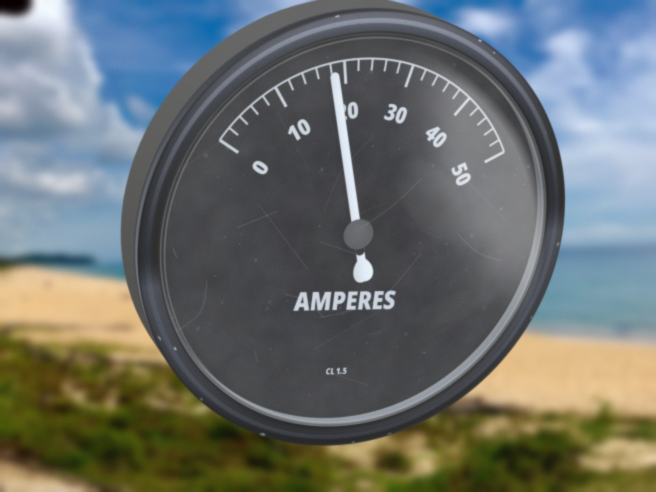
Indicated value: 18 A
